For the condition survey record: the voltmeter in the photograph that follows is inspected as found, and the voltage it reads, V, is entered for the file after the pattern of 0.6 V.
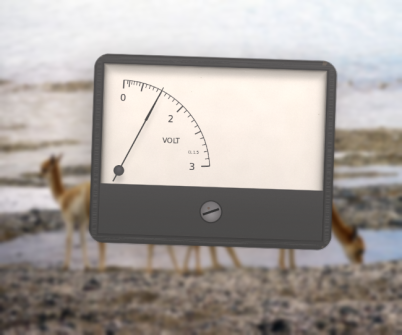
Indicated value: 1.5 V
